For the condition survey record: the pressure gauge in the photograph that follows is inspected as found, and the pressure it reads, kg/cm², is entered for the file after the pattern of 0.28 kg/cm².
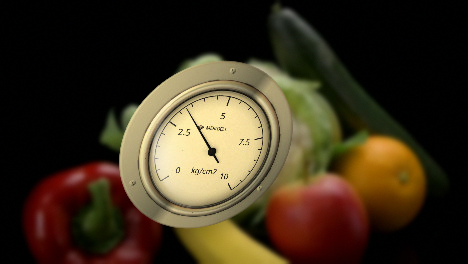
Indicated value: 3.25 kg/cm²
